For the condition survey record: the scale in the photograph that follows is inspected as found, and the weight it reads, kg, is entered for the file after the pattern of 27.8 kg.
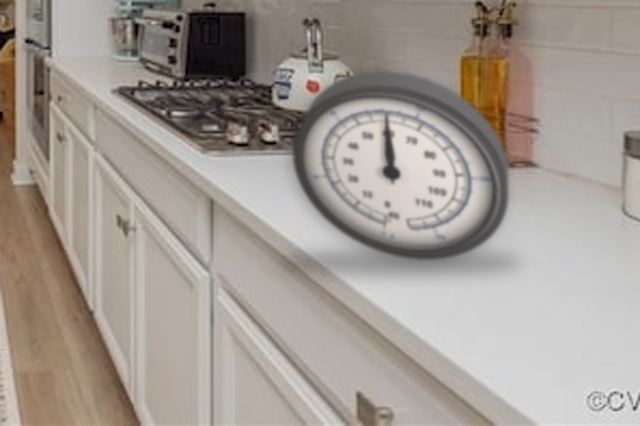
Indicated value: 60 kg
